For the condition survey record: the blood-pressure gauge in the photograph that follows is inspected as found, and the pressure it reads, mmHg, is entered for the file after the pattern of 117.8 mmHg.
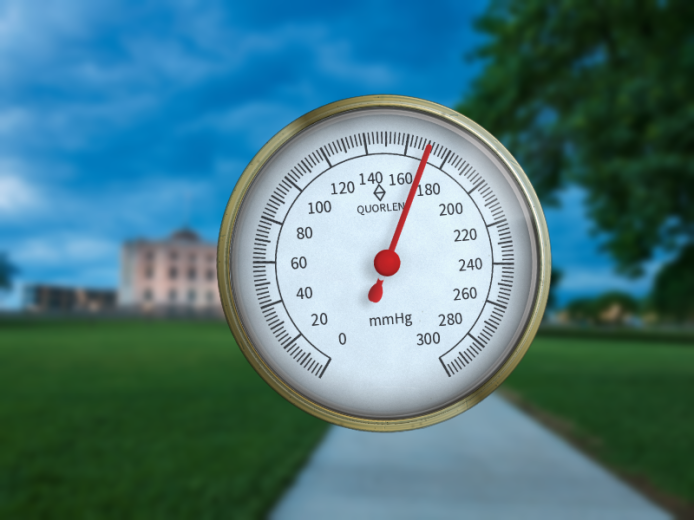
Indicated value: 170 mmHg
